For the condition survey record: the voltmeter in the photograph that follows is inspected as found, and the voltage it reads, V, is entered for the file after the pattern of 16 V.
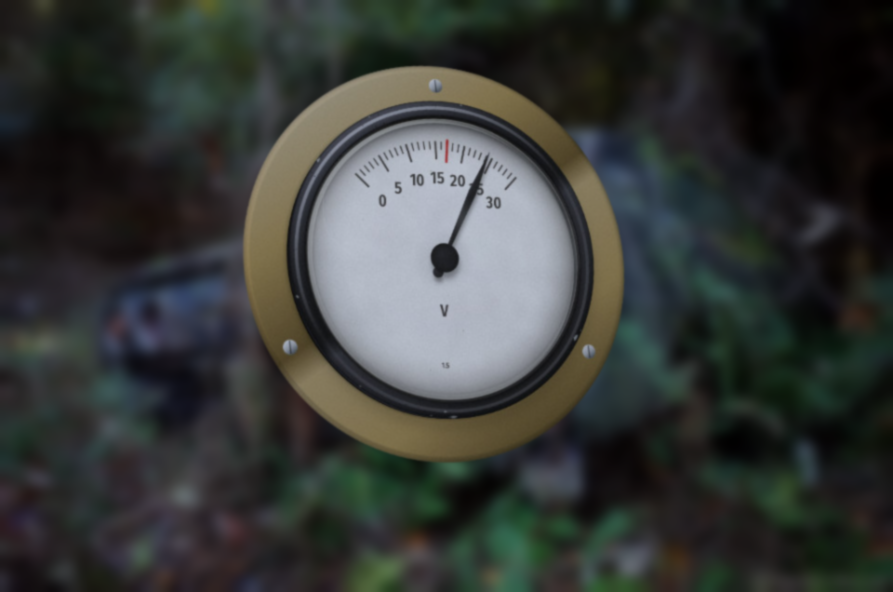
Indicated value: 24 V
